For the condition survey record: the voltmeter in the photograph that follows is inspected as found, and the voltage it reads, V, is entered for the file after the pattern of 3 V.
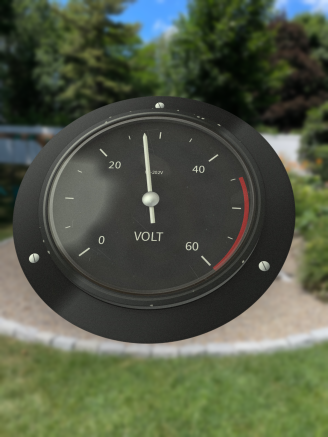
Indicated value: 27.5 V
